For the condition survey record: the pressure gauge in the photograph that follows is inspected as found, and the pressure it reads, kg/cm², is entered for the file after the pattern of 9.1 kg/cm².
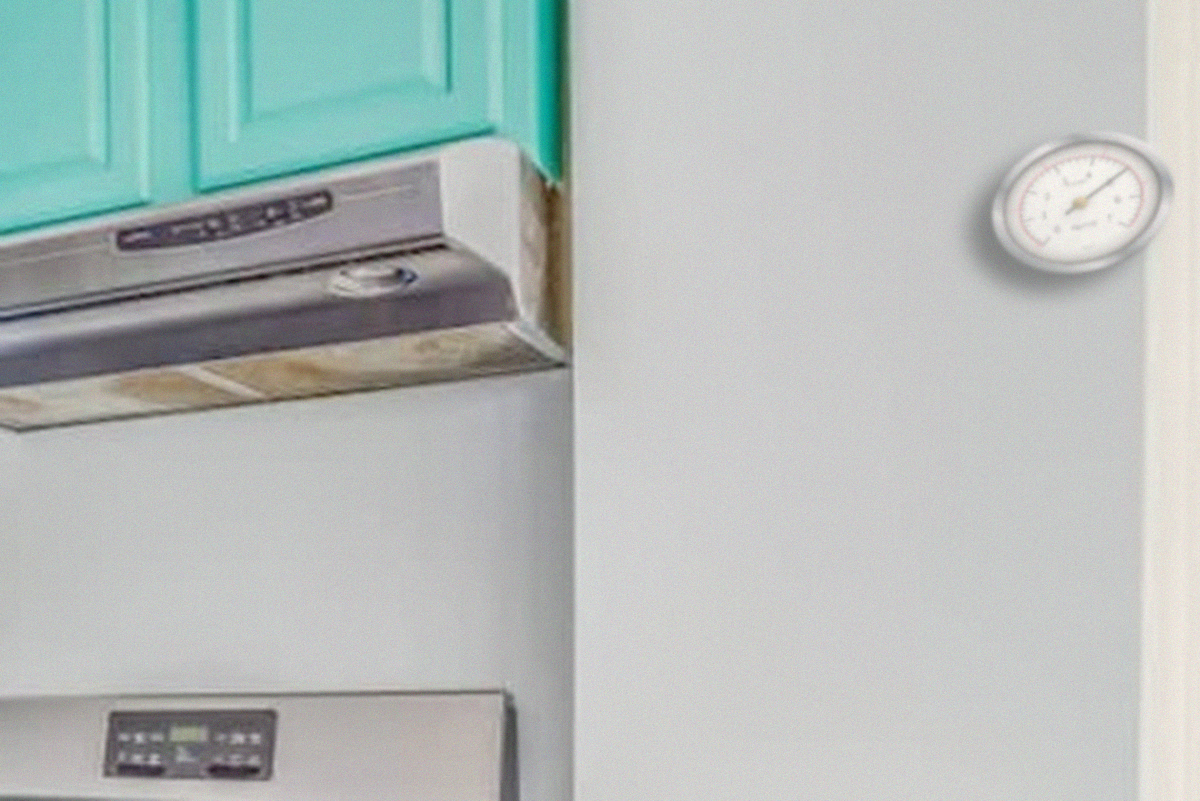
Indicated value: 5 kg/cm²
